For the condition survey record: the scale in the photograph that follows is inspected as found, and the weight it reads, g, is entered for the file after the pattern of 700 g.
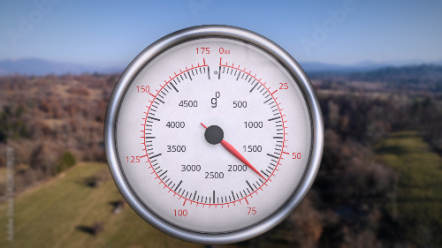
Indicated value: 1800 g
